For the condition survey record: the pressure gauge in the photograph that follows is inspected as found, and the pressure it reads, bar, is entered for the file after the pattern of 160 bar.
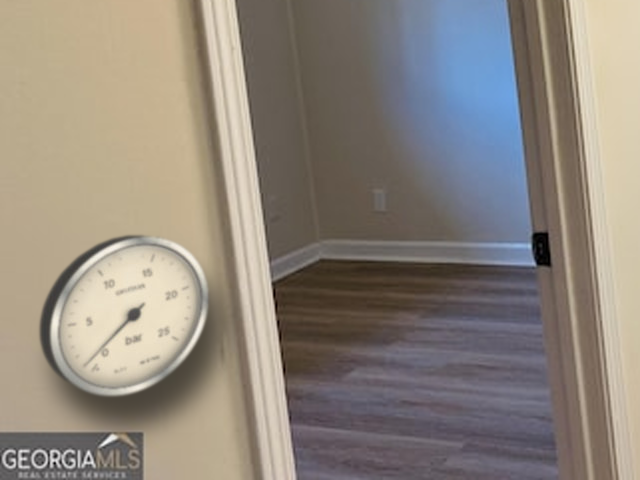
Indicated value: 1 bar
